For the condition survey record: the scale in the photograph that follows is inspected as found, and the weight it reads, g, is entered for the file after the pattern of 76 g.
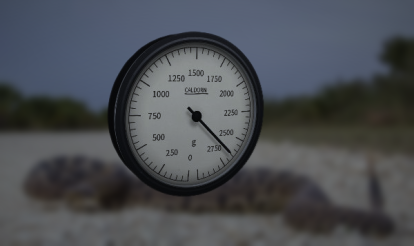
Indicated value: 2650 g
